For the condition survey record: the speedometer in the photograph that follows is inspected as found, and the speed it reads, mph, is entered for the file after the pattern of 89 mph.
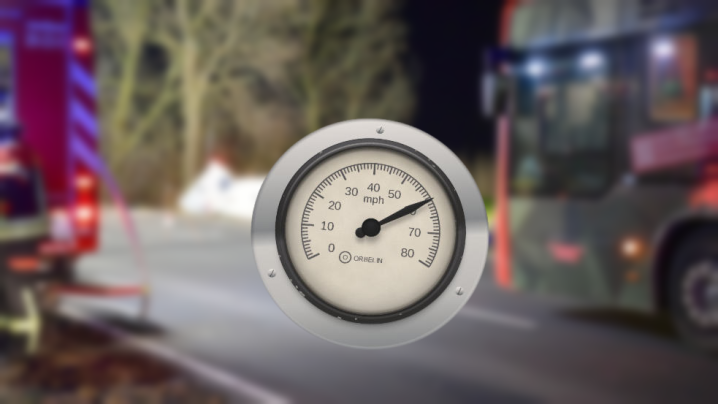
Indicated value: 60 mph
